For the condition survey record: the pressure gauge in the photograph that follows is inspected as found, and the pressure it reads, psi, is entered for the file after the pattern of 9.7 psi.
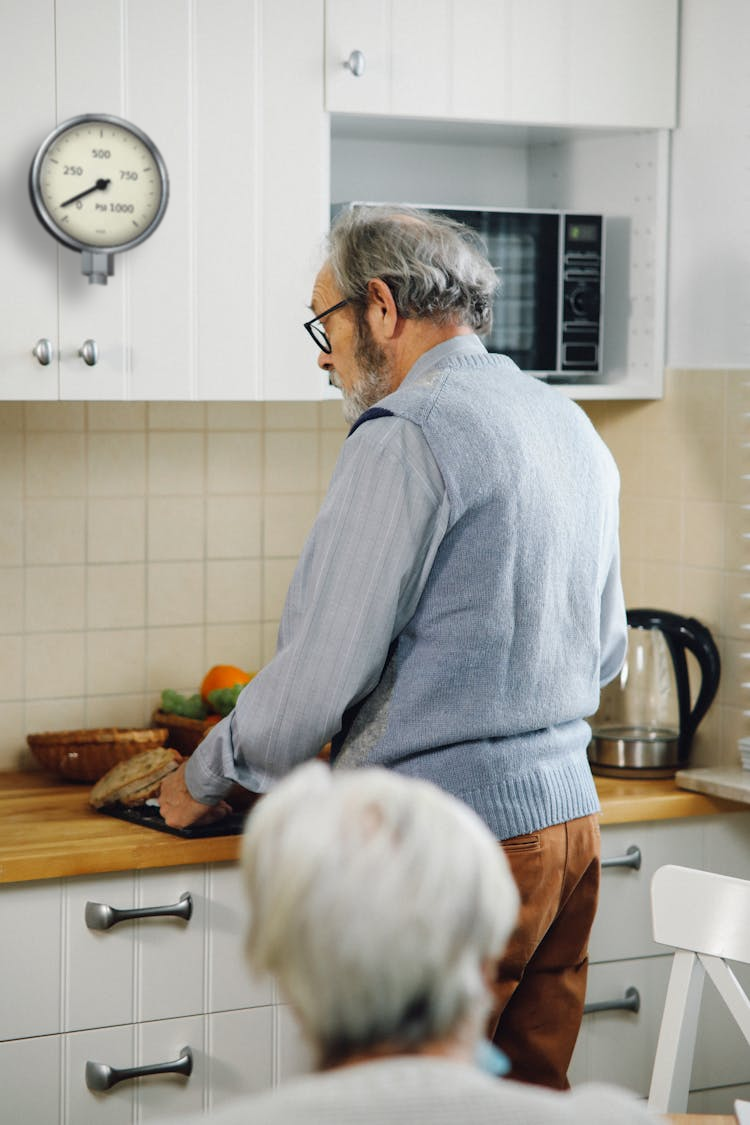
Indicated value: 50 psi
